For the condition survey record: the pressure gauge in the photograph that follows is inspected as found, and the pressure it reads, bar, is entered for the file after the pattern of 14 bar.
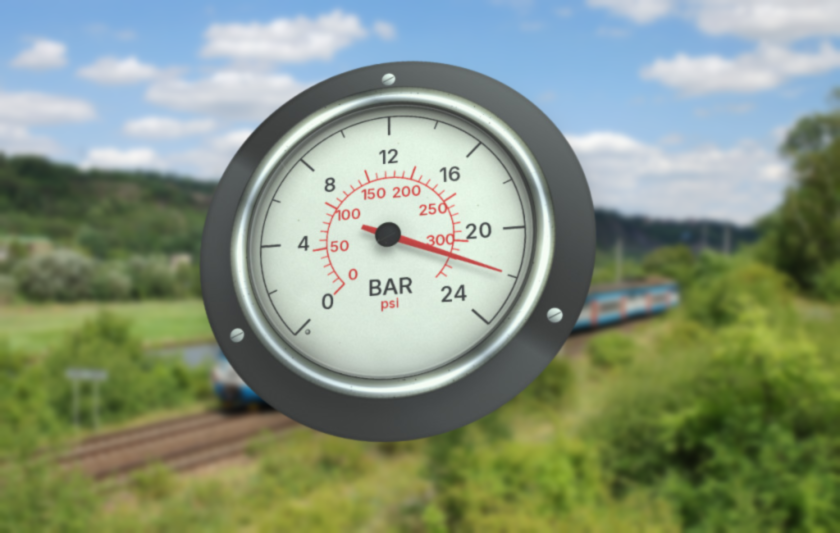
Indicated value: 22 bar
